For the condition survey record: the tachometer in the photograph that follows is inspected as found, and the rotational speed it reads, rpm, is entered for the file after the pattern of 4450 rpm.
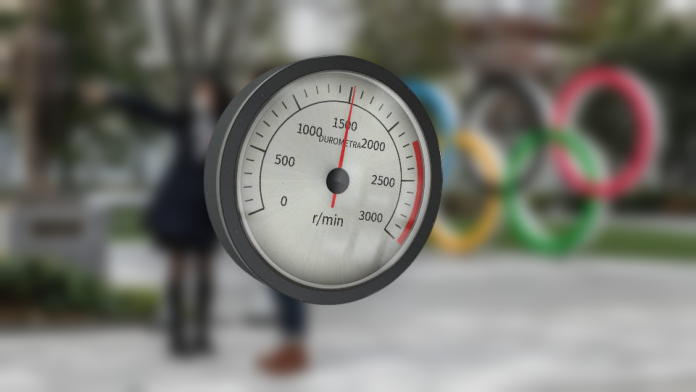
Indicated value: 1500 rpm
